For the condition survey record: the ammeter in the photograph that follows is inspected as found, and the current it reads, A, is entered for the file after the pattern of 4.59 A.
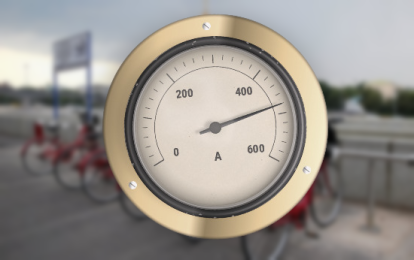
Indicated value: 480 A
